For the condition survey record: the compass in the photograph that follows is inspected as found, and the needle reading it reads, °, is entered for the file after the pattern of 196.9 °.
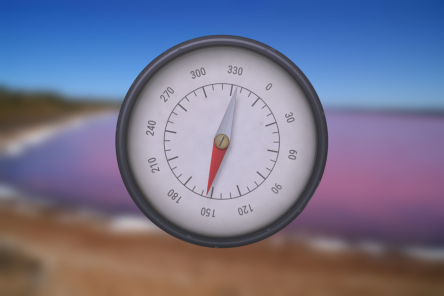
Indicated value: 155 °
